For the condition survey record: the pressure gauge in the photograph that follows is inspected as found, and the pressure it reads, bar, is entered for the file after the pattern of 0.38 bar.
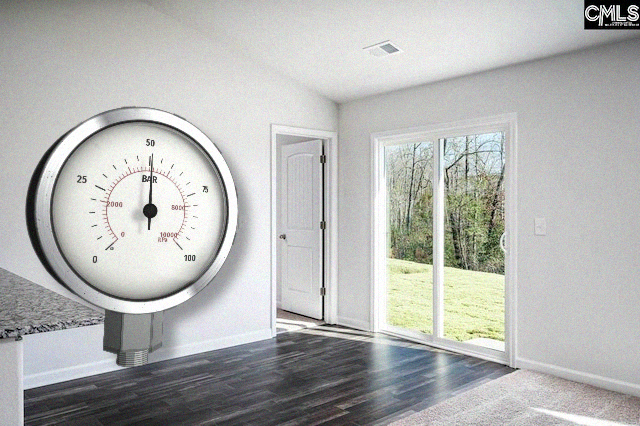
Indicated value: 50 bar
